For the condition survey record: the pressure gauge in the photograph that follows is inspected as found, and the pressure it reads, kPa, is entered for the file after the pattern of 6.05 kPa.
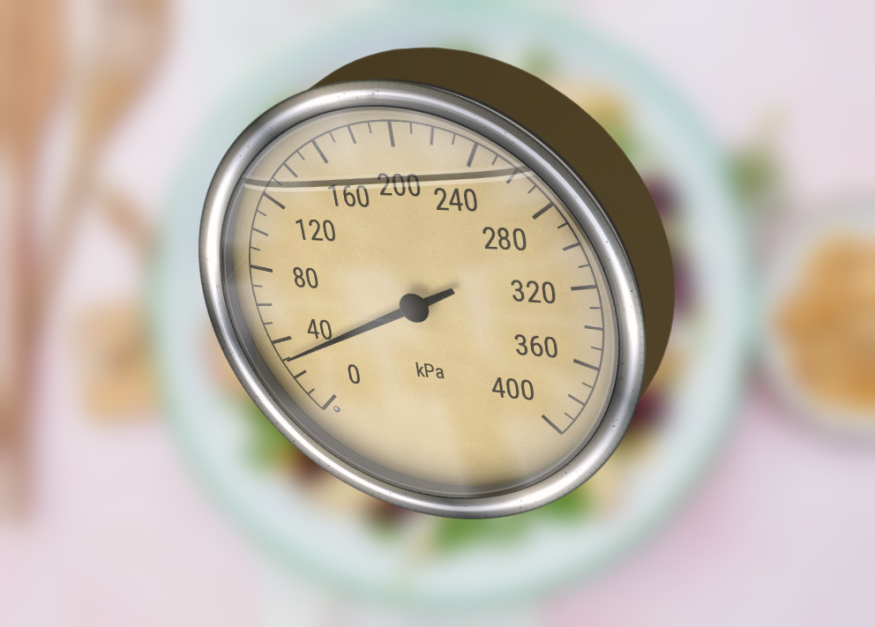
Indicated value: 30 kPa
